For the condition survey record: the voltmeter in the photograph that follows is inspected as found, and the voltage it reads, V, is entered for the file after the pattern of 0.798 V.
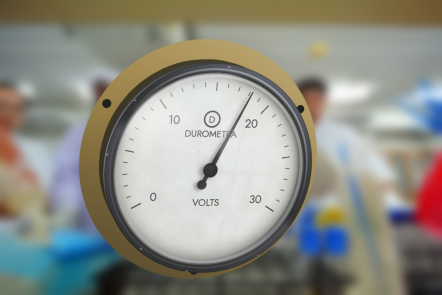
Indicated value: 18 V
